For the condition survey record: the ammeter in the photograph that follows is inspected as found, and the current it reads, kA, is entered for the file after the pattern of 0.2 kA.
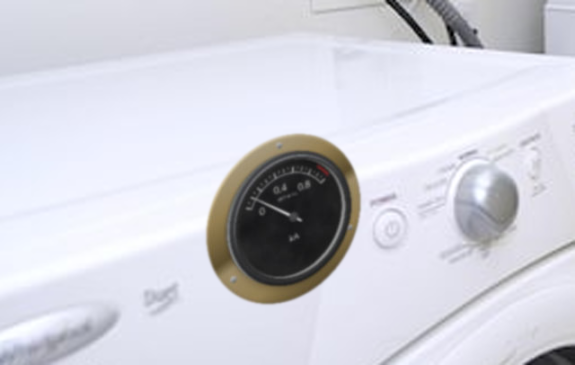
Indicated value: 0.1 kA
